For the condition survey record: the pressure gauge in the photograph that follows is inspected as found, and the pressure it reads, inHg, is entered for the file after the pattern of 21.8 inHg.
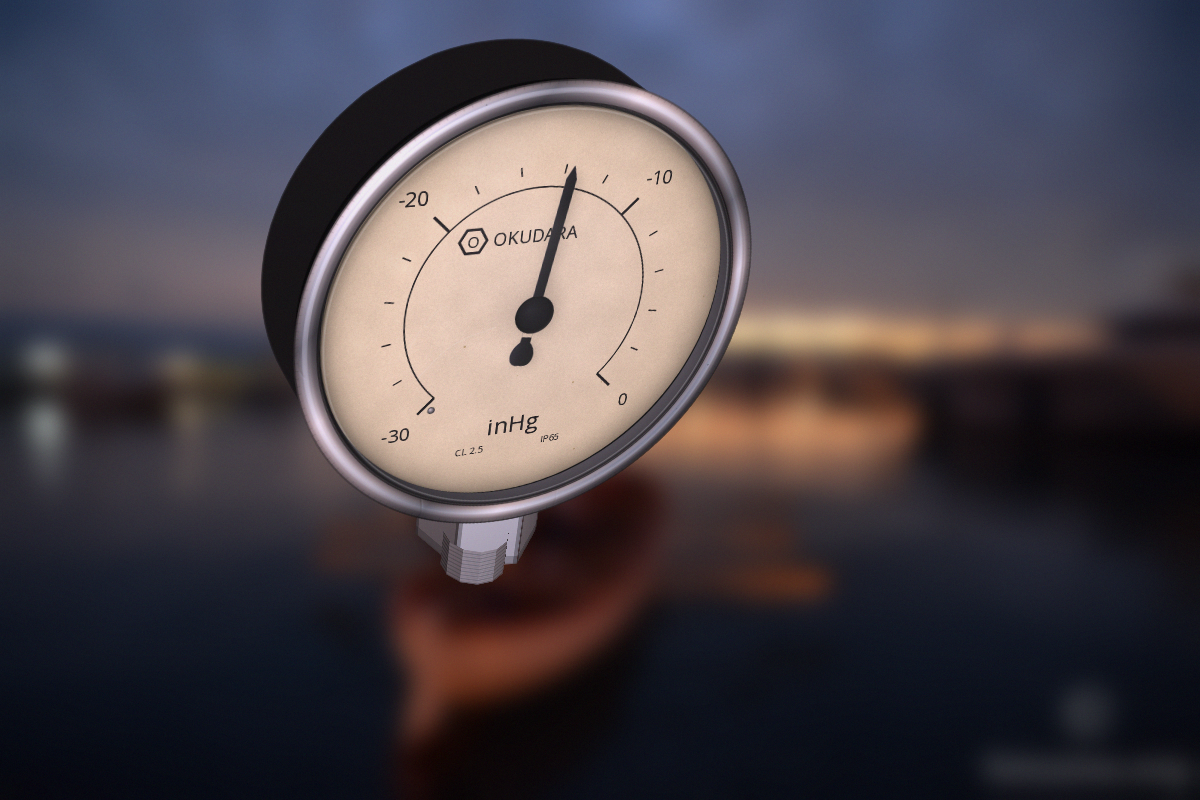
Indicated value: -14 inHg
